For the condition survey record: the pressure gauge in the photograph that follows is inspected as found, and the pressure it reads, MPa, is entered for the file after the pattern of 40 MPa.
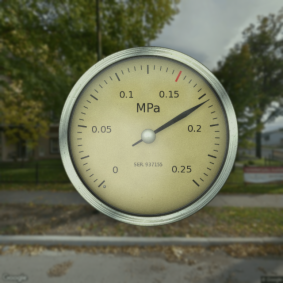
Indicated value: 0.18 MPa
